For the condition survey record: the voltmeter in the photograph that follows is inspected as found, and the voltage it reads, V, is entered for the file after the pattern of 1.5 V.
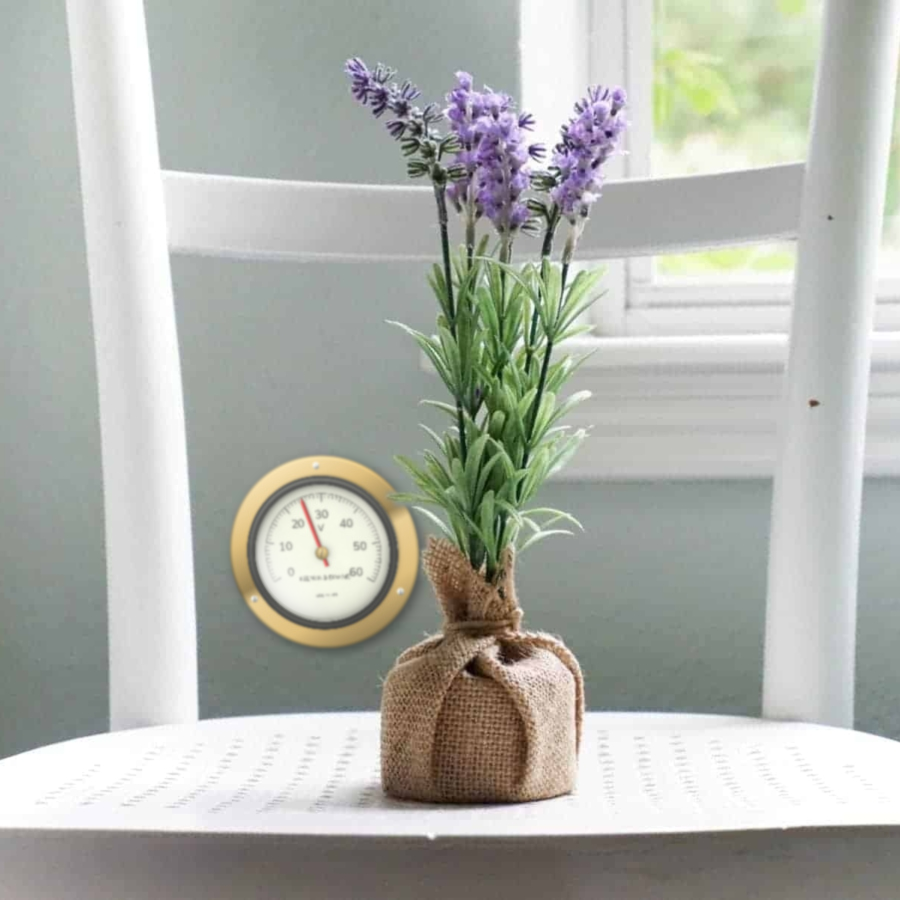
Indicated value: 25 V
